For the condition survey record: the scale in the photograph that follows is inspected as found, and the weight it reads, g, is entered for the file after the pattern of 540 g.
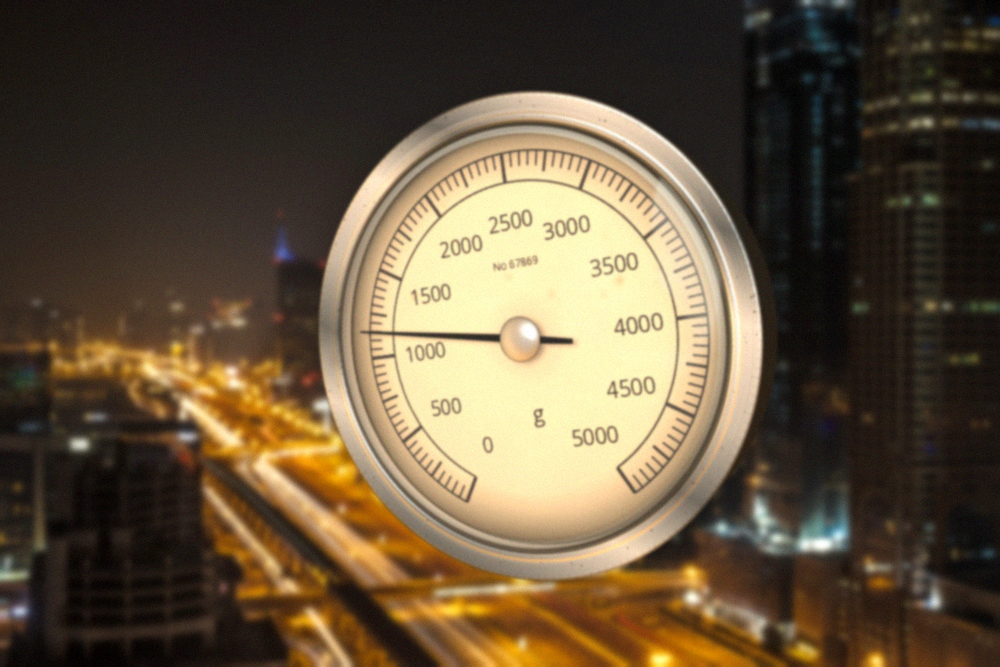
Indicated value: 1150 g
